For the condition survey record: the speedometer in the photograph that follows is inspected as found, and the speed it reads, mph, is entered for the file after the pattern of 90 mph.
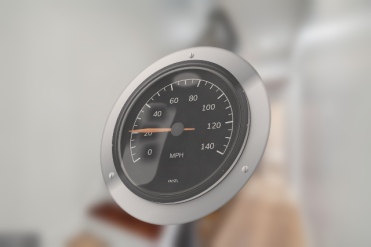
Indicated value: 20 mph
